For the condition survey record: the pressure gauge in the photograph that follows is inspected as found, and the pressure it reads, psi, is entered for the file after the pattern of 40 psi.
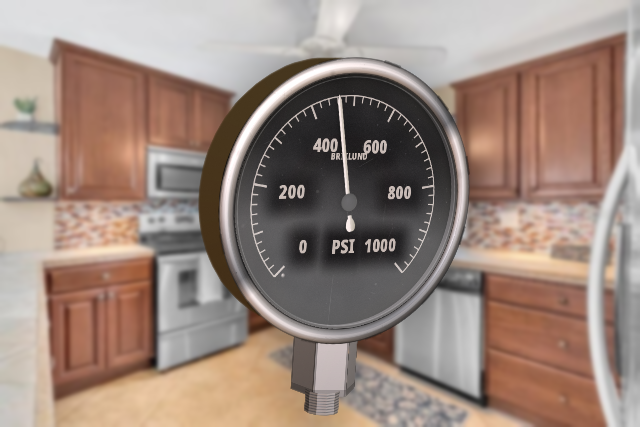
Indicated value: 460 psi
